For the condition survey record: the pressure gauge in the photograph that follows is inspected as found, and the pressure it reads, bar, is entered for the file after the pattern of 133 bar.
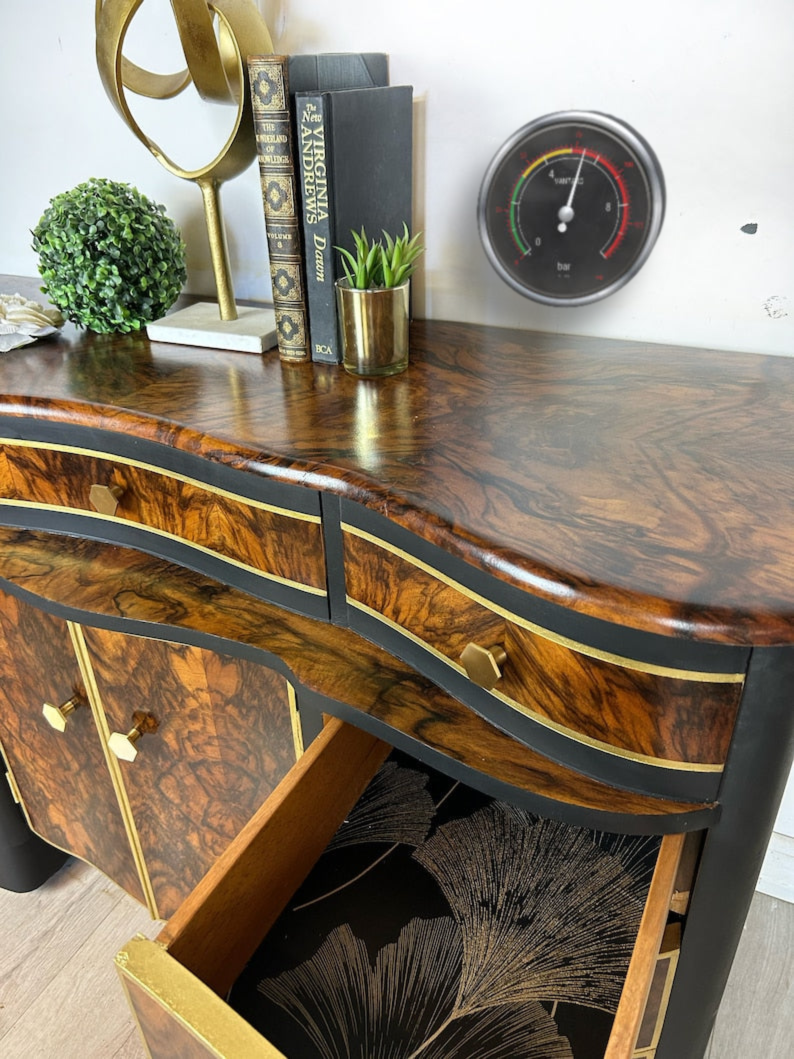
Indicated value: 5.5 bar
